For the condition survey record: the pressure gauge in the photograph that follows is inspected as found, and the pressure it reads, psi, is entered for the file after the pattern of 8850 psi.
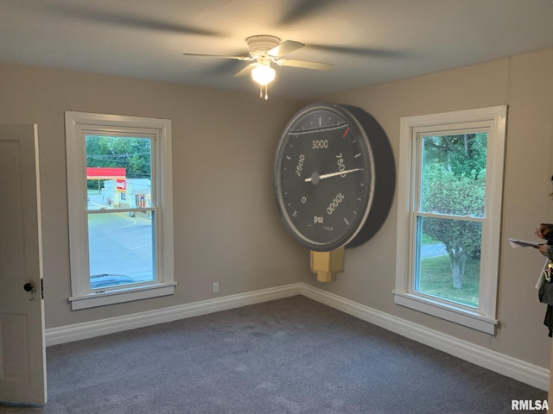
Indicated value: 8000 psi
